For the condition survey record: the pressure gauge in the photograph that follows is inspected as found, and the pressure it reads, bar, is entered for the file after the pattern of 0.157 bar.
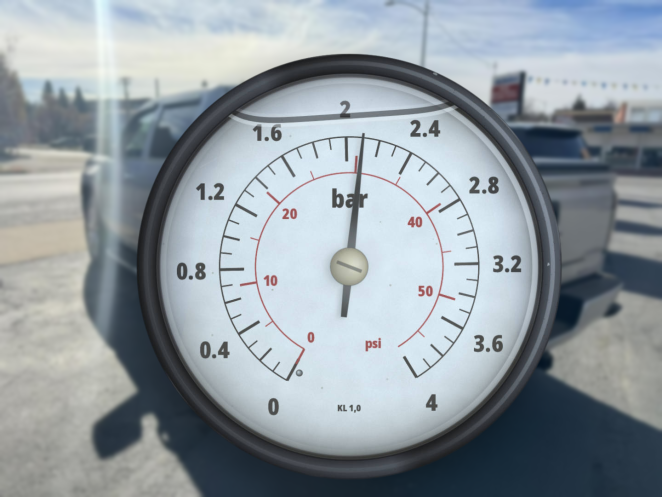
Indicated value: 2.1 bar
